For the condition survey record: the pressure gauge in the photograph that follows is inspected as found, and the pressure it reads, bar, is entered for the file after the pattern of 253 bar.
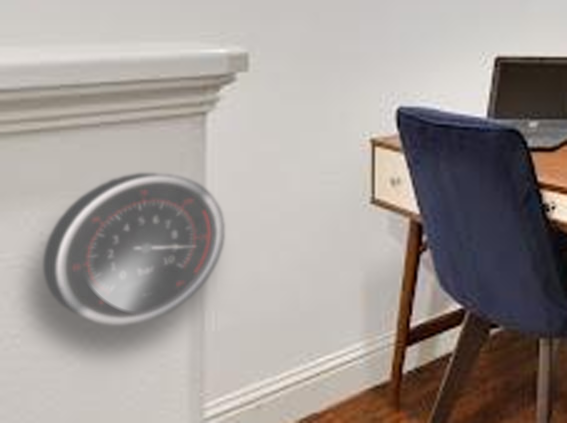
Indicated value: 9 bar
